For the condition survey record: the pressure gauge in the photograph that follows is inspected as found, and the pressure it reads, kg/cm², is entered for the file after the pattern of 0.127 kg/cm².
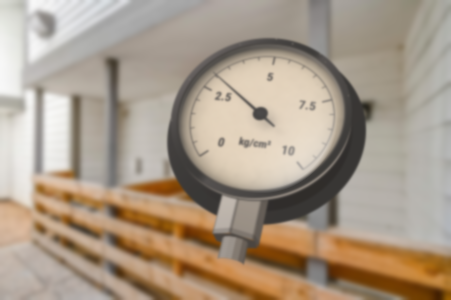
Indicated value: 3 kg/cm²
